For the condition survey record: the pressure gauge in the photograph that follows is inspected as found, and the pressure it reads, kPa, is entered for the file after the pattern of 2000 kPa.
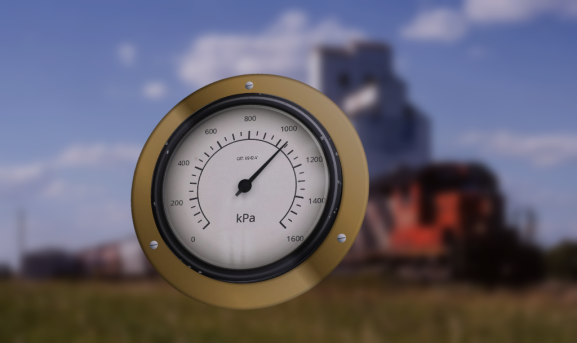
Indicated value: 1050 kPa
